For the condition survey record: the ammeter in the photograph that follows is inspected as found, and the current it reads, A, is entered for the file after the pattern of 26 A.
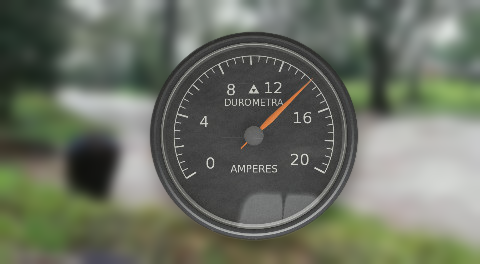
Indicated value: 14 A
